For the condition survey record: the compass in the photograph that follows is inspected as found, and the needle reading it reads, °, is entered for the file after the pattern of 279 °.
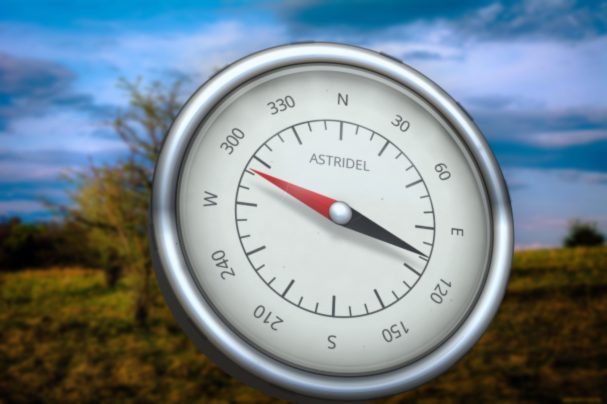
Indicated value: 290 °
